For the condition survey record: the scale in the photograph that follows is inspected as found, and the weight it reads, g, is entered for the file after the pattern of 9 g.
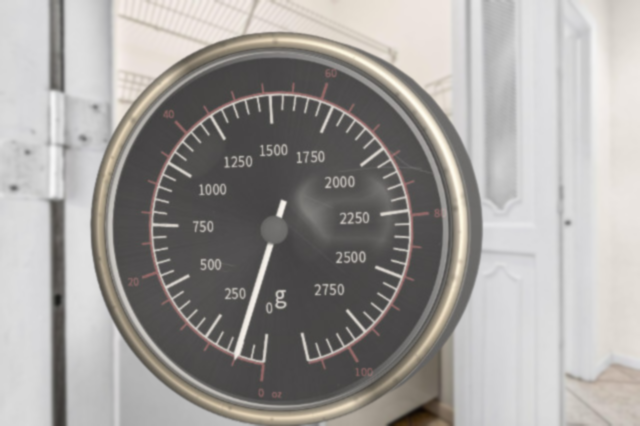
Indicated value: 100 g
